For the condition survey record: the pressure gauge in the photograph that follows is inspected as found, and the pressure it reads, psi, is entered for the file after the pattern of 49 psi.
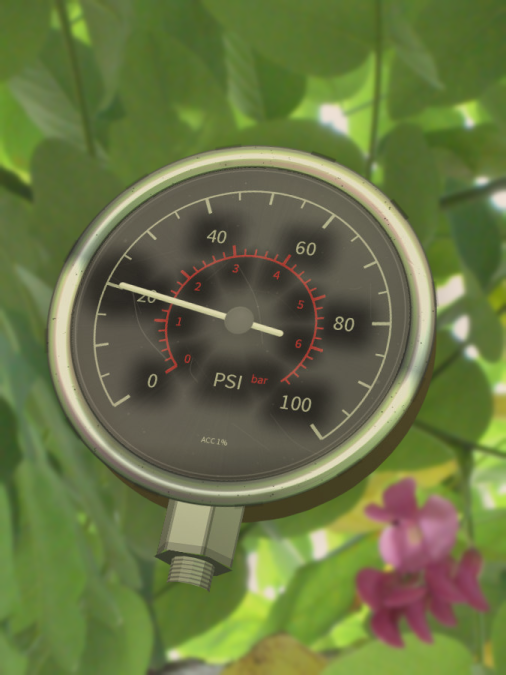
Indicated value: 20 psi
